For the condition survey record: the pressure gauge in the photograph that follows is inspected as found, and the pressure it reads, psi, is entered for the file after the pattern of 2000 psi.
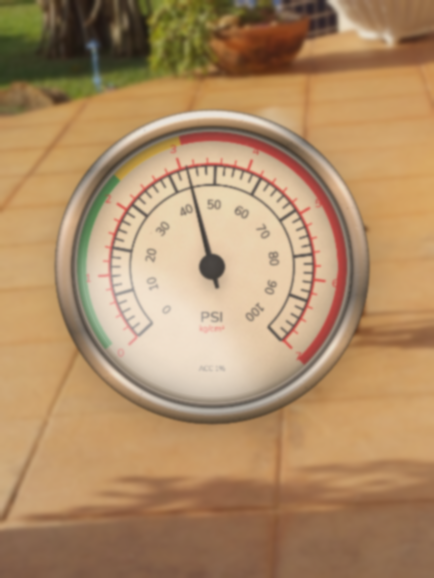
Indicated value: 44 psi
